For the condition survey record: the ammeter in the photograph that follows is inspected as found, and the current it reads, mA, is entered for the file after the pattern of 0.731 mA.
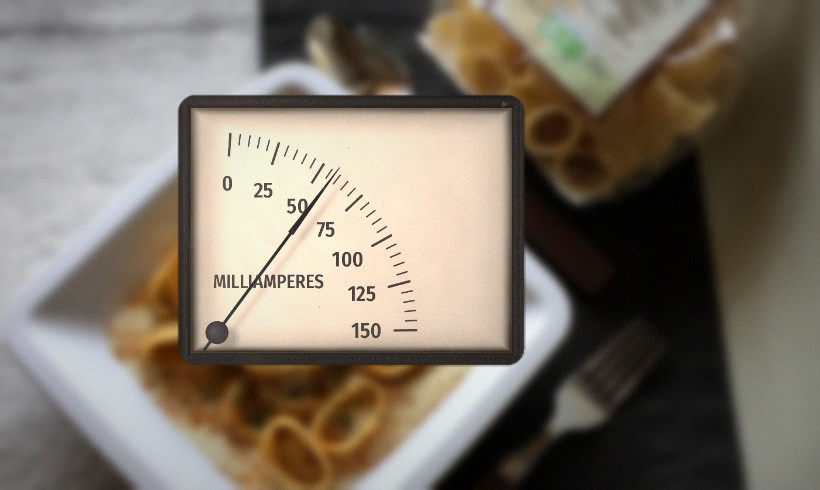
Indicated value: 57.5 mA
